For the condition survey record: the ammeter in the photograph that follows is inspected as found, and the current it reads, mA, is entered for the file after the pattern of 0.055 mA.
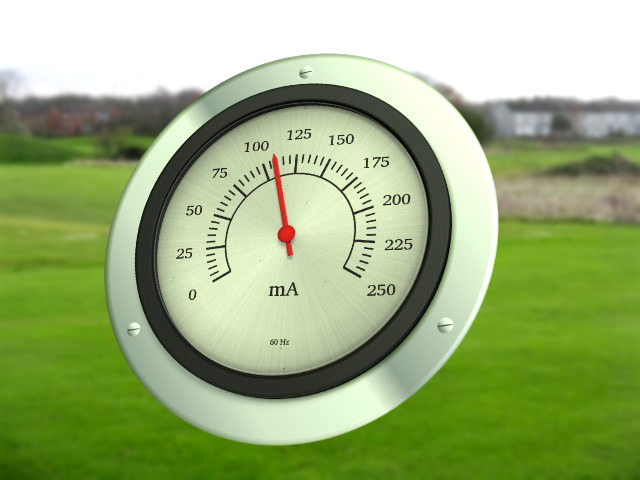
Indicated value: 110 mA
